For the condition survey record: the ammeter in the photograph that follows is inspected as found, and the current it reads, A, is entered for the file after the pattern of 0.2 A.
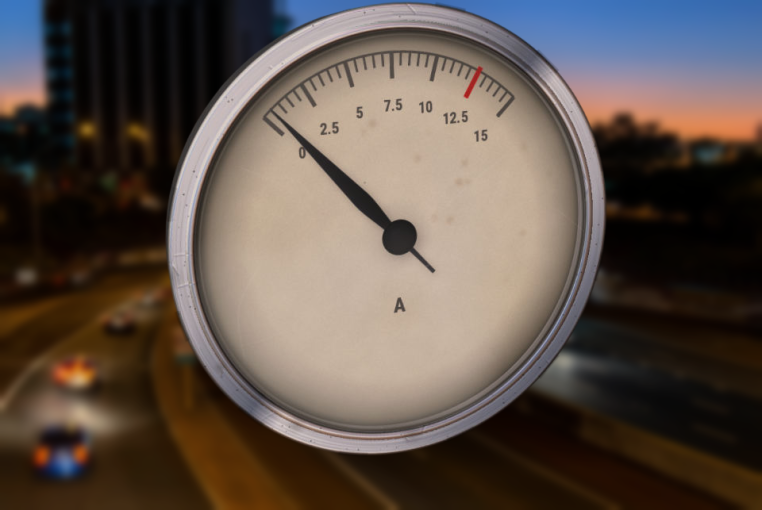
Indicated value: 0.5 A
